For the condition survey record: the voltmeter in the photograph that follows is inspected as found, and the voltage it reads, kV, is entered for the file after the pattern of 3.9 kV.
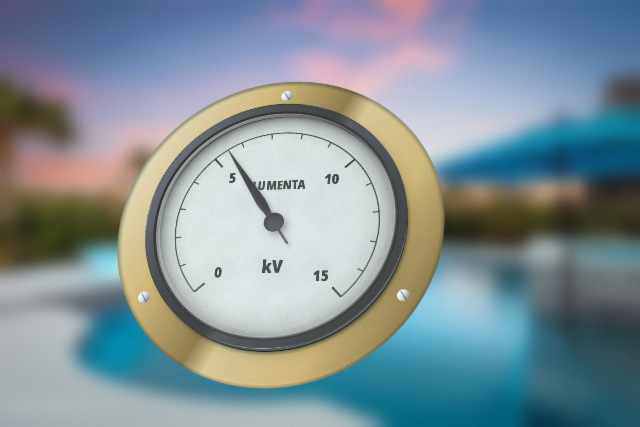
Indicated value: 5.5 kV
